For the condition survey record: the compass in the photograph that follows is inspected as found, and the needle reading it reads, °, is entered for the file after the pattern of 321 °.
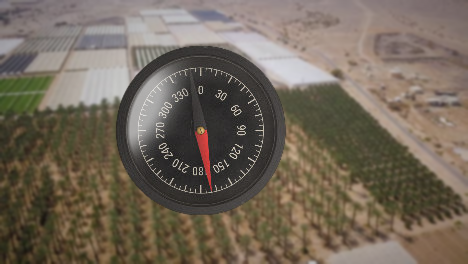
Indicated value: 170 °
